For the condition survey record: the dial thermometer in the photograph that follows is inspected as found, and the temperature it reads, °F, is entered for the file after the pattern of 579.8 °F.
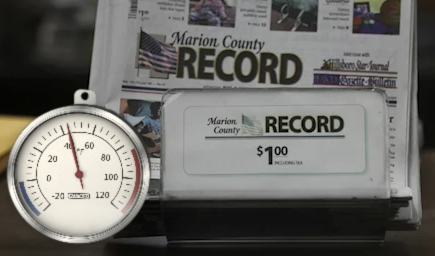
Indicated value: 44 °F
